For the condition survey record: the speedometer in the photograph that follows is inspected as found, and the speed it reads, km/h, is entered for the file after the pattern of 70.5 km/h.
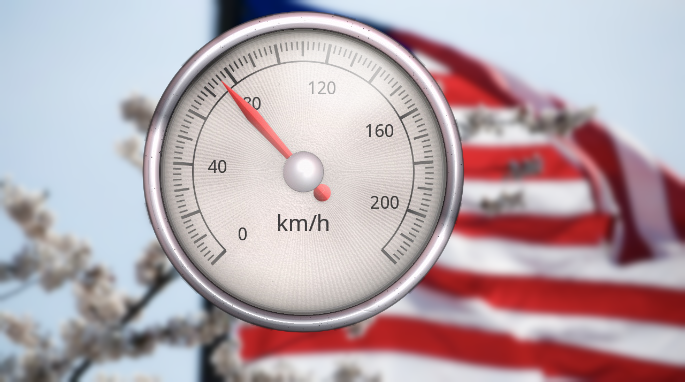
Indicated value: 76 km/h
